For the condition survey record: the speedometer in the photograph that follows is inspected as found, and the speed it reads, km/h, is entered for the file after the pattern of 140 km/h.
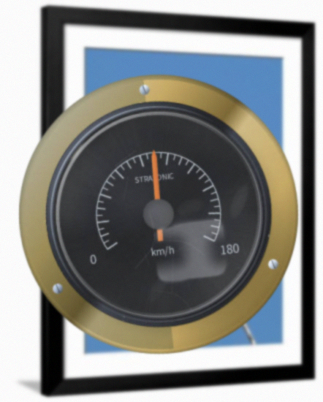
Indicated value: 90 km/h
